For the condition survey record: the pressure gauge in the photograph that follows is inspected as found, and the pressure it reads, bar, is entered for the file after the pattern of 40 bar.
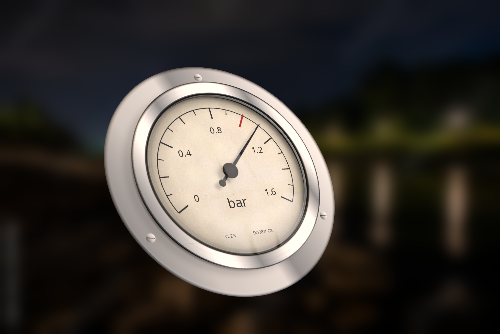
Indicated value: 1.1 bar
